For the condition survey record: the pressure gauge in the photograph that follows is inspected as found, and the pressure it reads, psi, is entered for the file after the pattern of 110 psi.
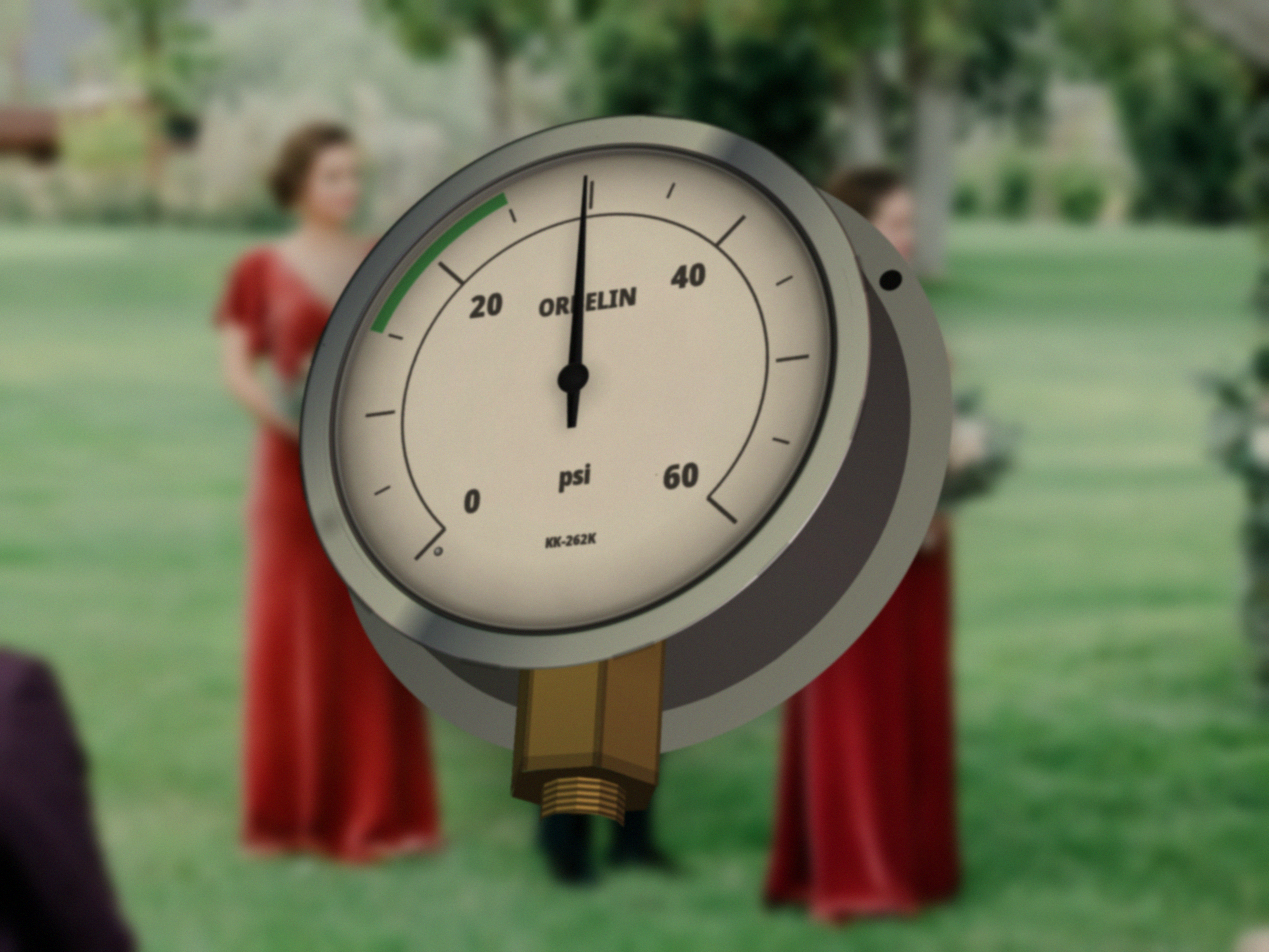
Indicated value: 30 psi
